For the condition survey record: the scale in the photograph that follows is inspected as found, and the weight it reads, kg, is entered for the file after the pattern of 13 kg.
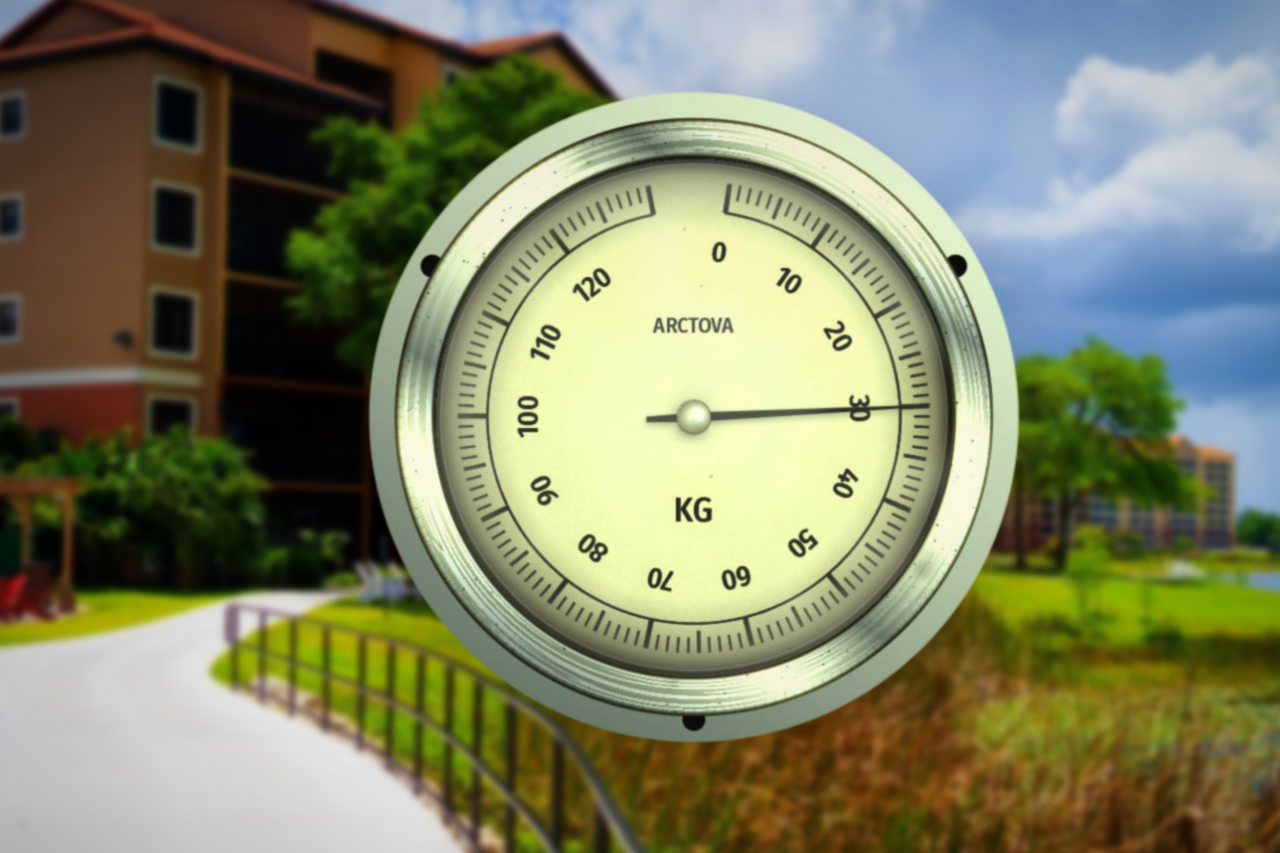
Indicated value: 30 kg
